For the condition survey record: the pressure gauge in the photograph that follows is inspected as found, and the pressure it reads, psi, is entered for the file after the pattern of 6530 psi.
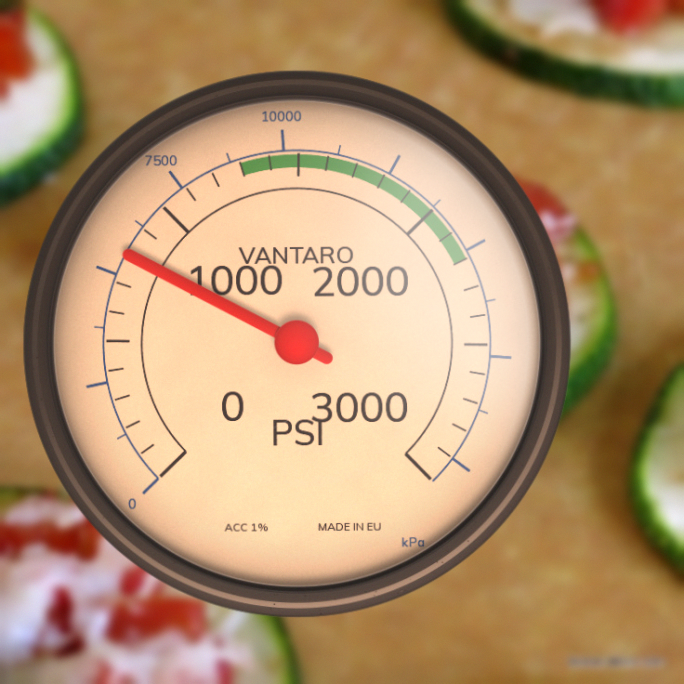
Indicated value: 800 psi
